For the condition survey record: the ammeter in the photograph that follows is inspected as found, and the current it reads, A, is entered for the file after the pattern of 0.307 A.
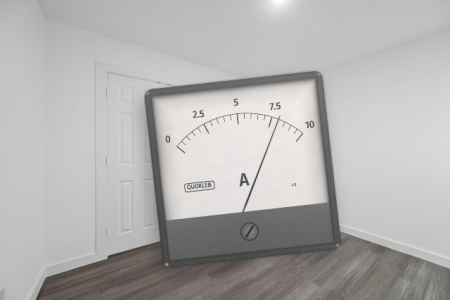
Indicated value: 8 A
